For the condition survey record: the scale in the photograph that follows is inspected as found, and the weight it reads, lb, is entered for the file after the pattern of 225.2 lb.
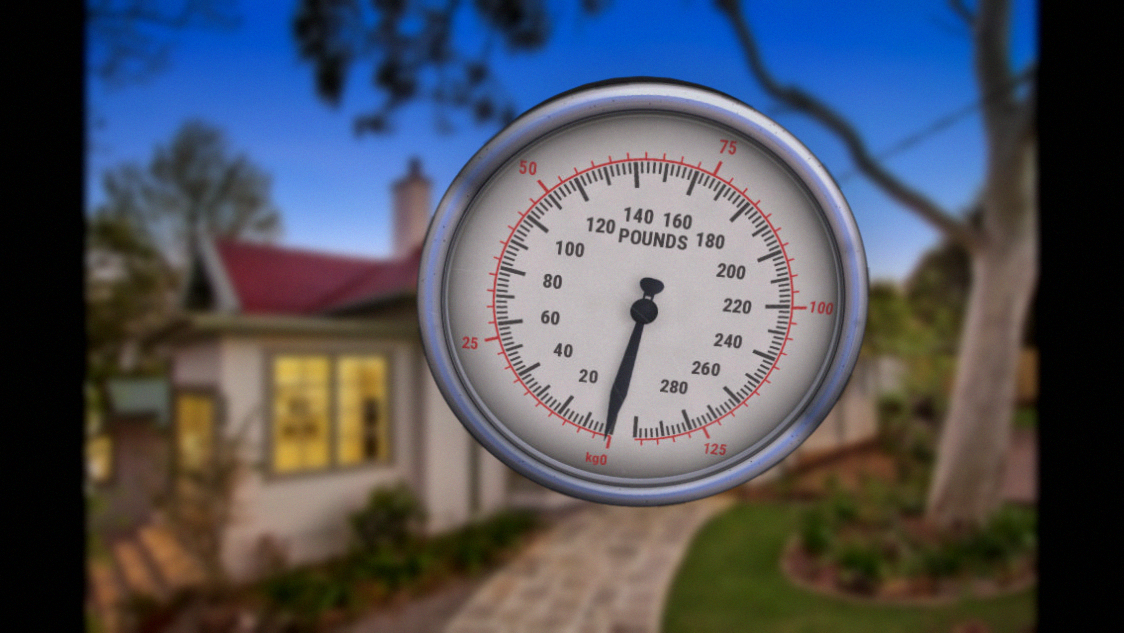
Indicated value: 2 lb
